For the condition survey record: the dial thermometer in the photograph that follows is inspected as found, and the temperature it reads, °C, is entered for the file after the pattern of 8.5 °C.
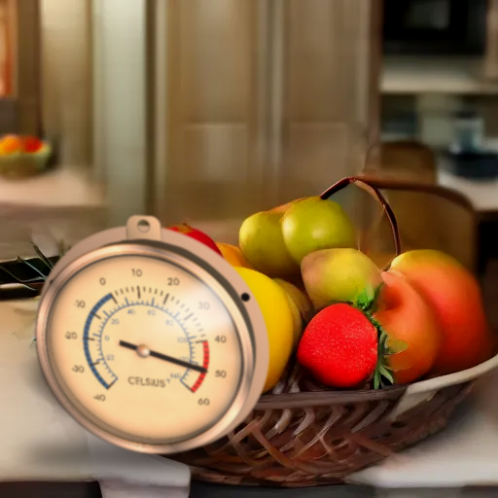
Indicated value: 50 °C
